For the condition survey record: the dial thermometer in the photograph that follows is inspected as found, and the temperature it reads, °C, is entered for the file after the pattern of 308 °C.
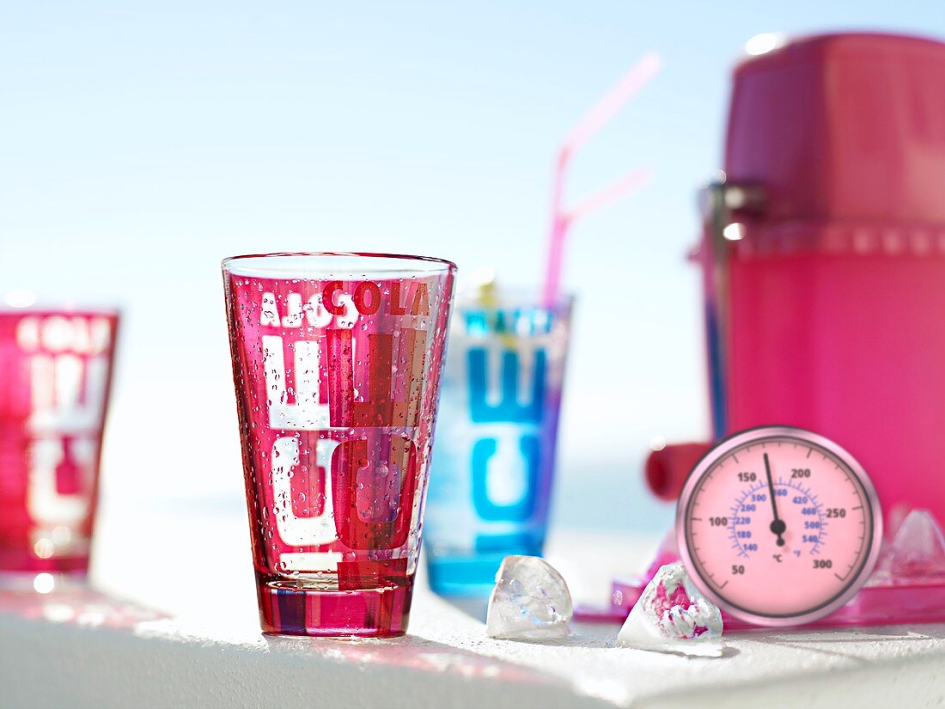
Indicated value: 170 °C
